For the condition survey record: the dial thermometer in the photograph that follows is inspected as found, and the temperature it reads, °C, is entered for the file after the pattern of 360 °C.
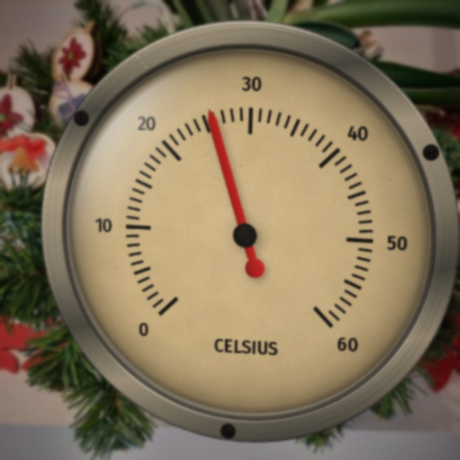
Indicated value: 26 °C
